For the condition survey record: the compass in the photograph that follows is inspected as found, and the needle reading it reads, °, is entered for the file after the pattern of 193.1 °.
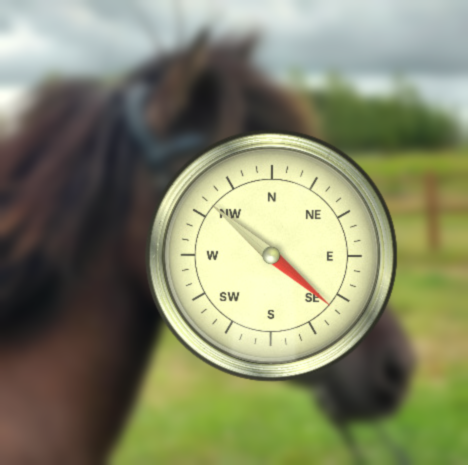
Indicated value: 130 °
